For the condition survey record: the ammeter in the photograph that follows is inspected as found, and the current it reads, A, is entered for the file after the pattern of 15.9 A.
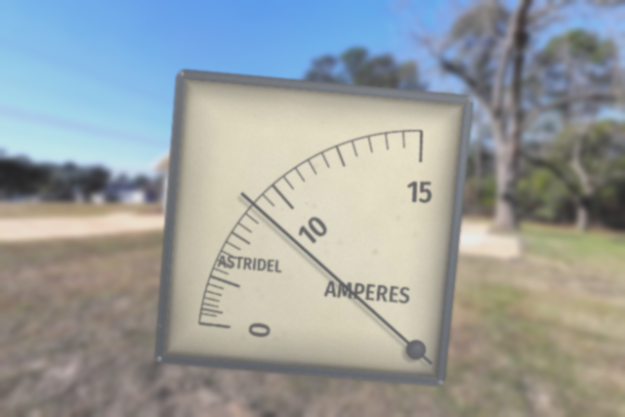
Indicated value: 9 A
